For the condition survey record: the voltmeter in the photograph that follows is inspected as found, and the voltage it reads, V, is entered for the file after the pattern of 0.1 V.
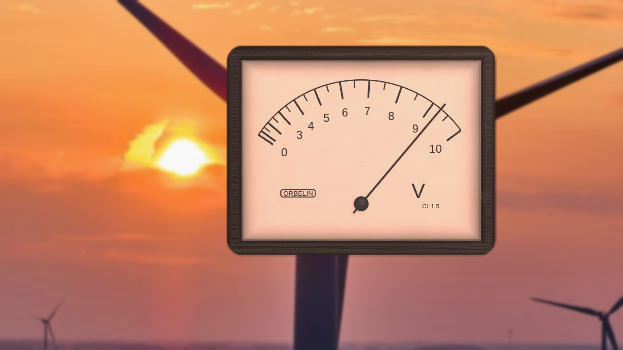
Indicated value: 9.25 V
